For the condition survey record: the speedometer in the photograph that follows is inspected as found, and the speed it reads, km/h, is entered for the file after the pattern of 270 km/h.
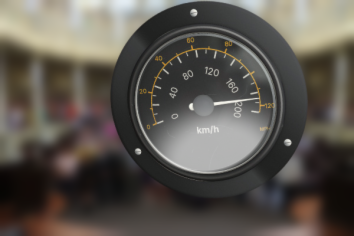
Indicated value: 185 km/h
